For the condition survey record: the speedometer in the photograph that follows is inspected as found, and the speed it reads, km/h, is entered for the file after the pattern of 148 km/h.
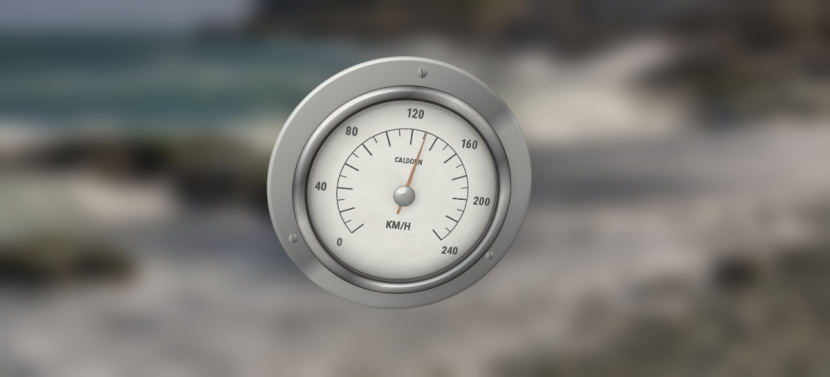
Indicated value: 130 km/h
